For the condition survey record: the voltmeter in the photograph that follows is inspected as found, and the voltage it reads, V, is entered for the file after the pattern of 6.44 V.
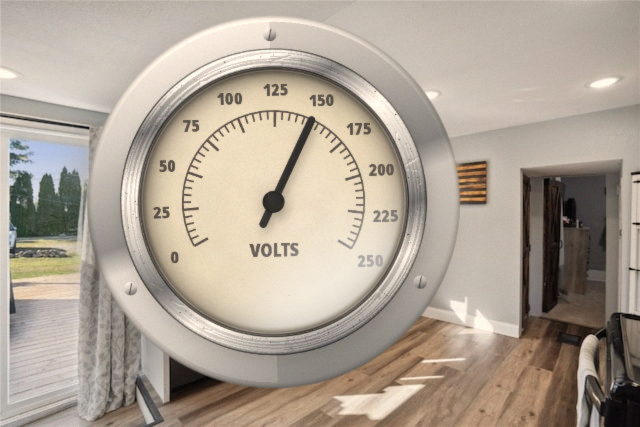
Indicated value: 150 V
